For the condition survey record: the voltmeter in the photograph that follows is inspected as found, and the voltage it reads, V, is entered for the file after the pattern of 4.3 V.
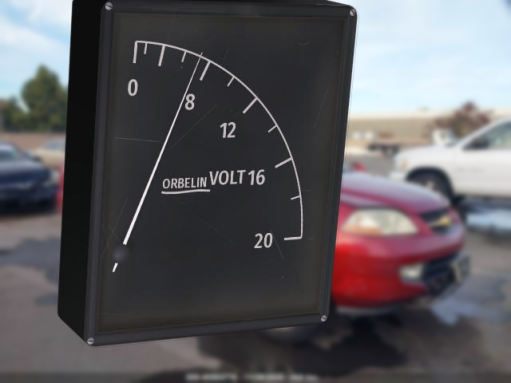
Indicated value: 7 V
